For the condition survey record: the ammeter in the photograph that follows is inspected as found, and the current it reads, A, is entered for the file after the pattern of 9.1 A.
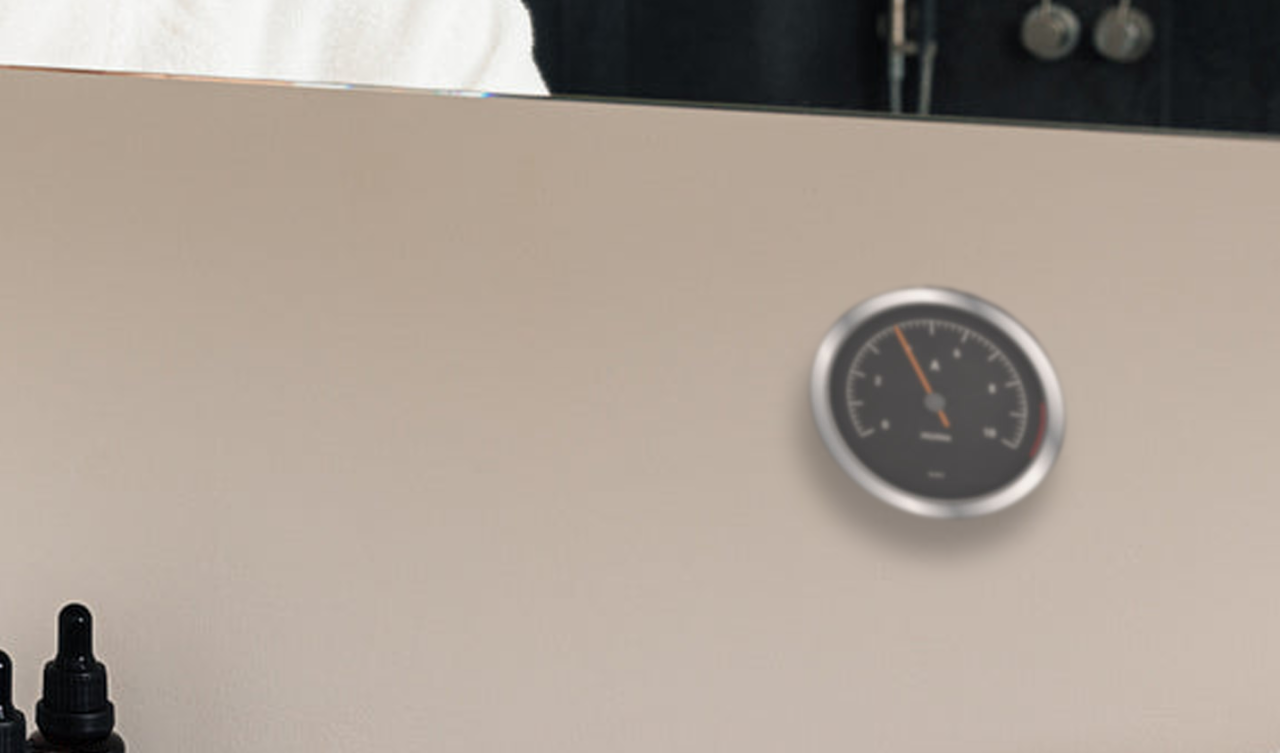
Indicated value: 4 A
